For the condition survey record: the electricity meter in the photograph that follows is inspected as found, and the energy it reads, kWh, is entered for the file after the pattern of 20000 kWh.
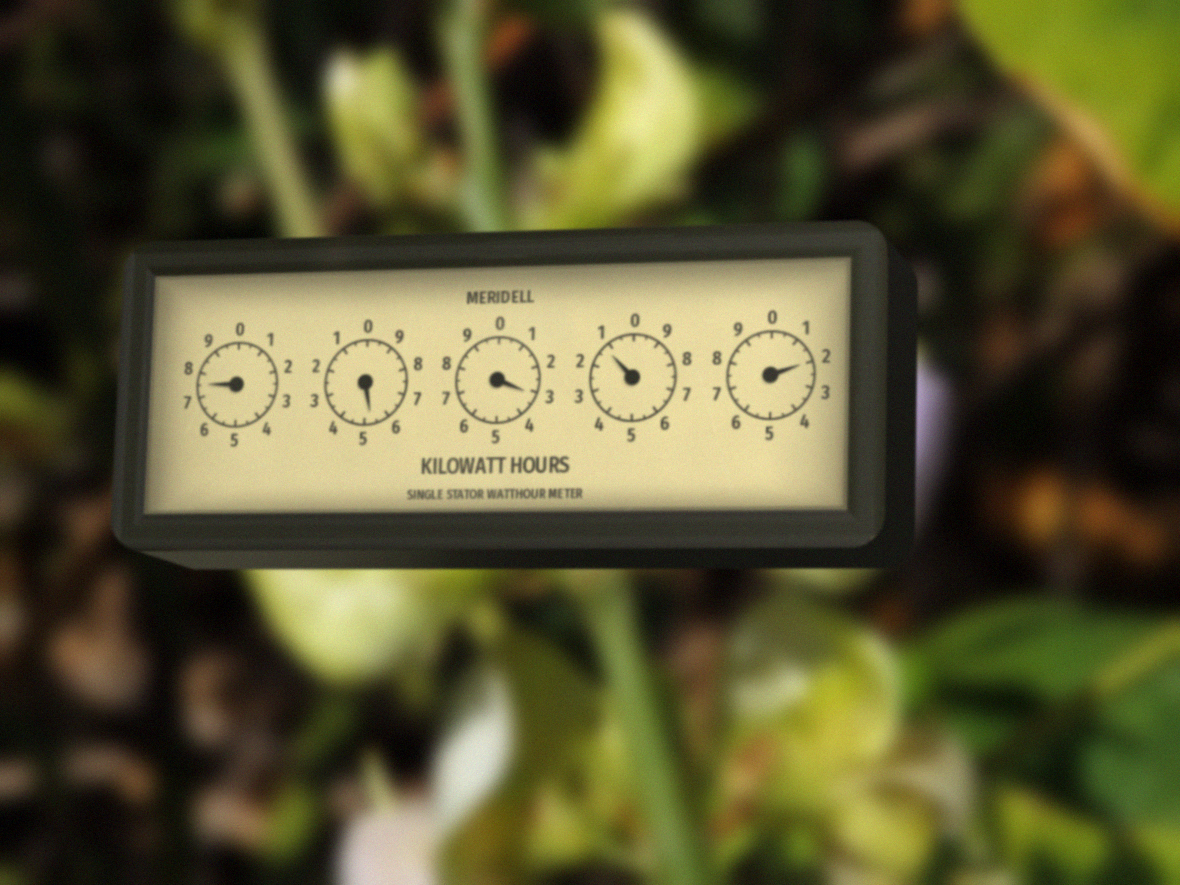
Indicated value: 75312 kWh
